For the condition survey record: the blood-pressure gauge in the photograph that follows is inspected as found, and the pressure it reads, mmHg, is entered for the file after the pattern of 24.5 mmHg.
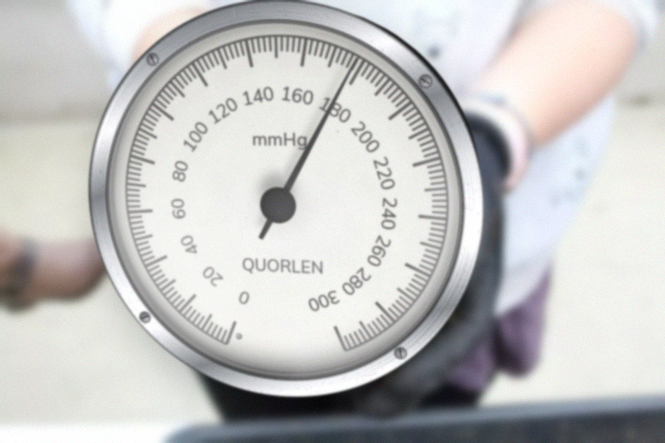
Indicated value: 178 mmHg
